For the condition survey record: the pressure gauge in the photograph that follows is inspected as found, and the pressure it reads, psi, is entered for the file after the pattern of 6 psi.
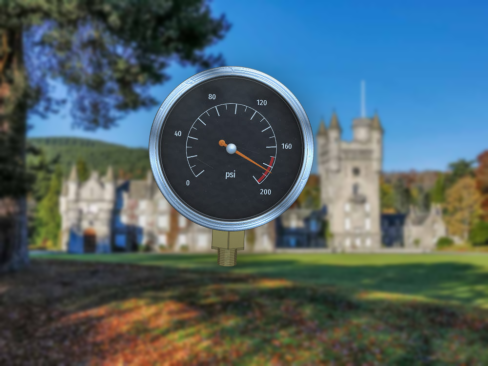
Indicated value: 185 psi
